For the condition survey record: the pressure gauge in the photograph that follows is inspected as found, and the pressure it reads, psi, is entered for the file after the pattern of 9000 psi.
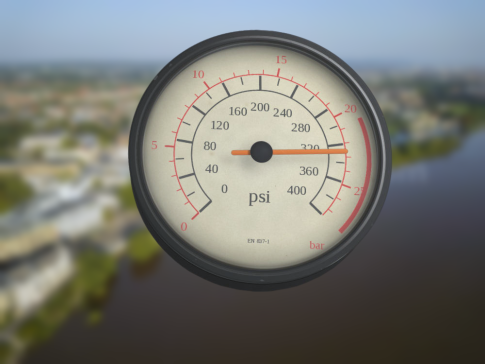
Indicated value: 330 psi
